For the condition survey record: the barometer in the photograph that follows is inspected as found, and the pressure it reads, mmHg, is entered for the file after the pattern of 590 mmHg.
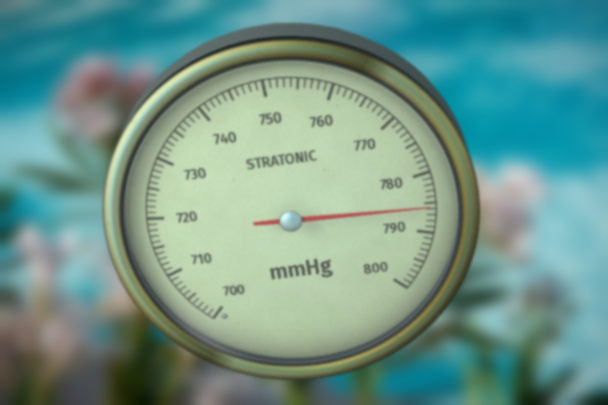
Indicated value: 785 mmHg
